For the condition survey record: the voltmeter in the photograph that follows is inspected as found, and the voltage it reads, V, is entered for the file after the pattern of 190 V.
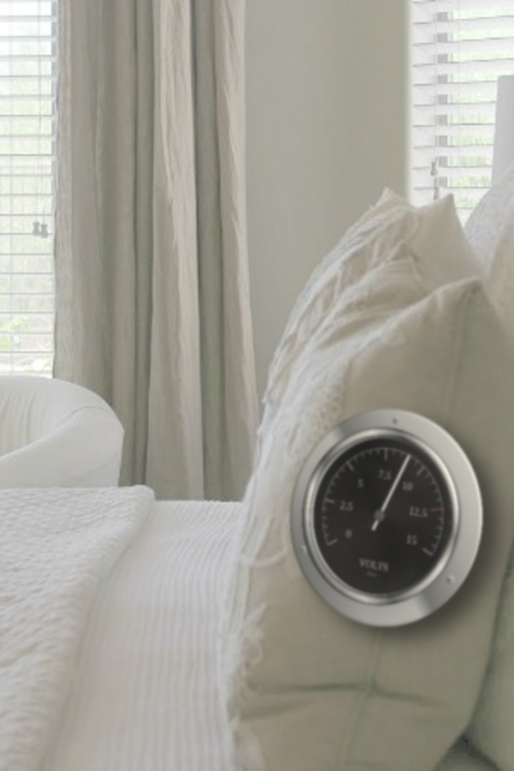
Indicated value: 9 V
